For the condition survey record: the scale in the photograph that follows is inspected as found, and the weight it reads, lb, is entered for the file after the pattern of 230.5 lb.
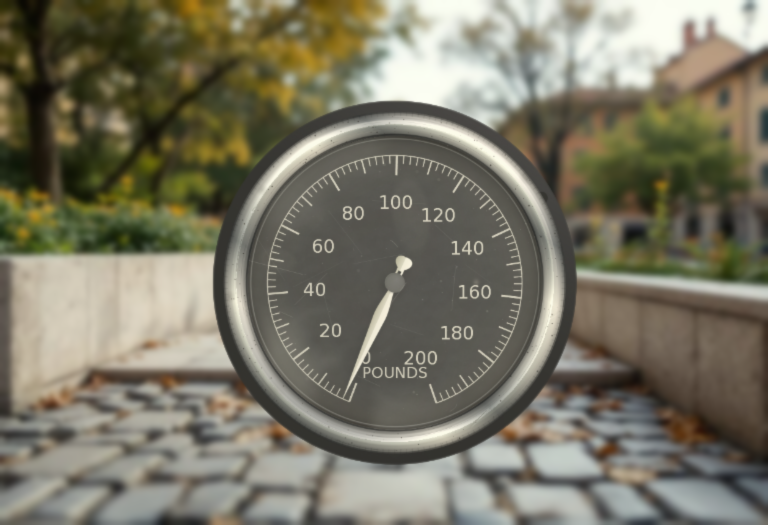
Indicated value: 2 lb
